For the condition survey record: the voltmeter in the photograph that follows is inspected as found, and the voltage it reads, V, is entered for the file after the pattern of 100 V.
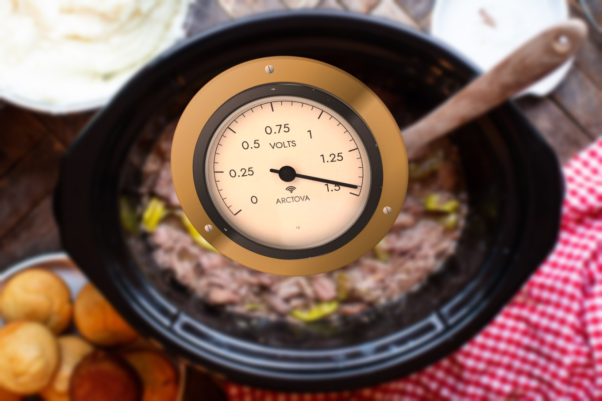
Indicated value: 1.45 V
